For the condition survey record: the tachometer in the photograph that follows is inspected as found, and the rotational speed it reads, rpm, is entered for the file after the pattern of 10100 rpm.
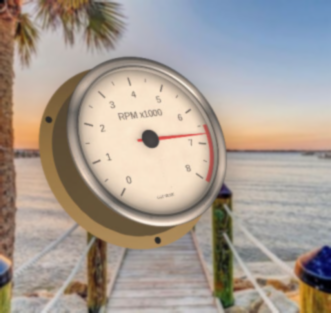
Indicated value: 6750 rpm
